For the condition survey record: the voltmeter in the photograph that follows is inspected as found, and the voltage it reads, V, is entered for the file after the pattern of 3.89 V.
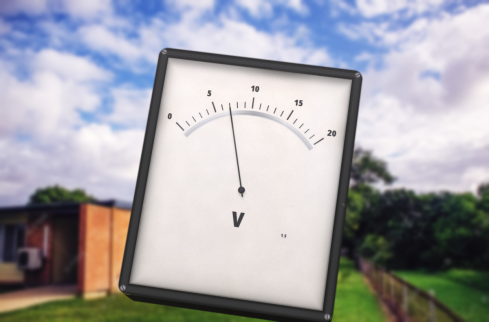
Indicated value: 7 V
